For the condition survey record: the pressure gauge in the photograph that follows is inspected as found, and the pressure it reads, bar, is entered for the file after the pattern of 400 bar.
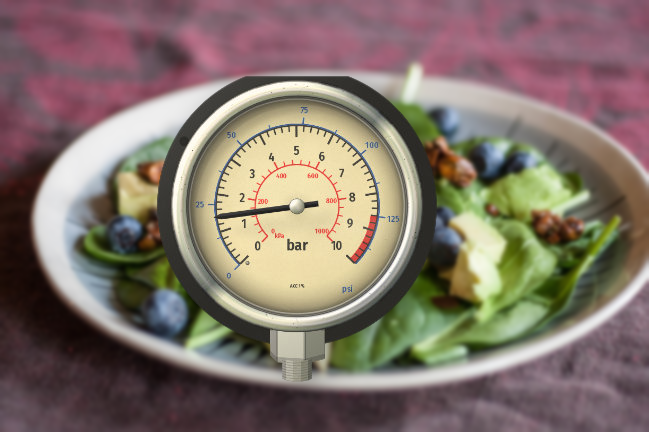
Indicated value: 1.4 bar
